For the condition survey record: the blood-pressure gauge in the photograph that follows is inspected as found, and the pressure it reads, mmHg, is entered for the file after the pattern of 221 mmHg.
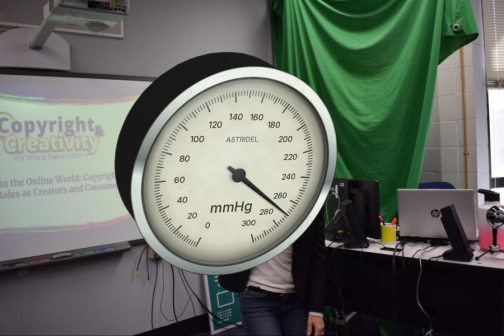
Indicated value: 270 mmHg
